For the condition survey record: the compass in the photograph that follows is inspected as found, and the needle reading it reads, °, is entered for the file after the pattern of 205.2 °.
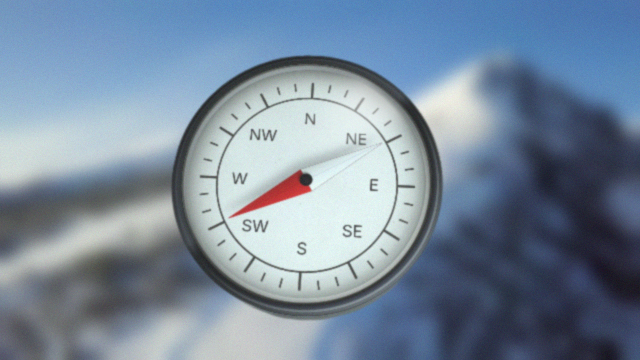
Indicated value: 240 °
